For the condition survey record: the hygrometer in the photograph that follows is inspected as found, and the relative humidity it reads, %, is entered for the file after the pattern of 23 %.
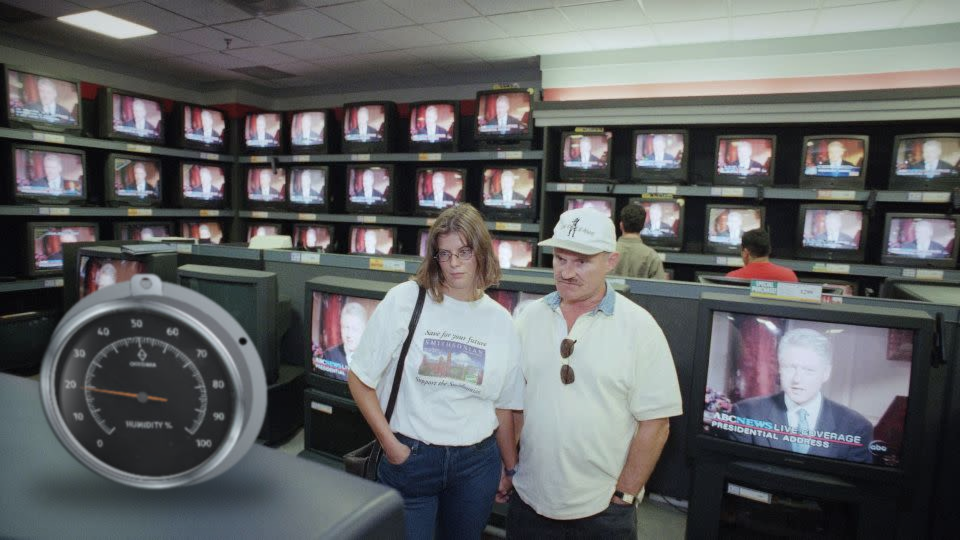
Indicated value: 20 %
